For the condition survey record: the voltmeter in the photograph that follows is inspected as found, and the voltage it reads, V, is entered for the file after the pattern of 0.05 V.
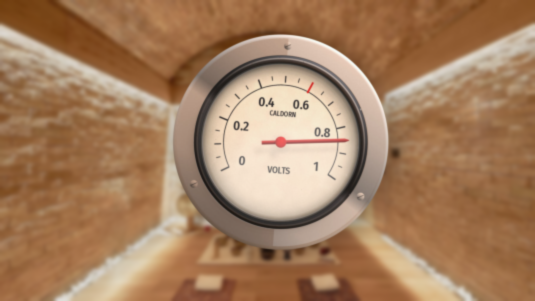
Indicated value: 0.85 V
